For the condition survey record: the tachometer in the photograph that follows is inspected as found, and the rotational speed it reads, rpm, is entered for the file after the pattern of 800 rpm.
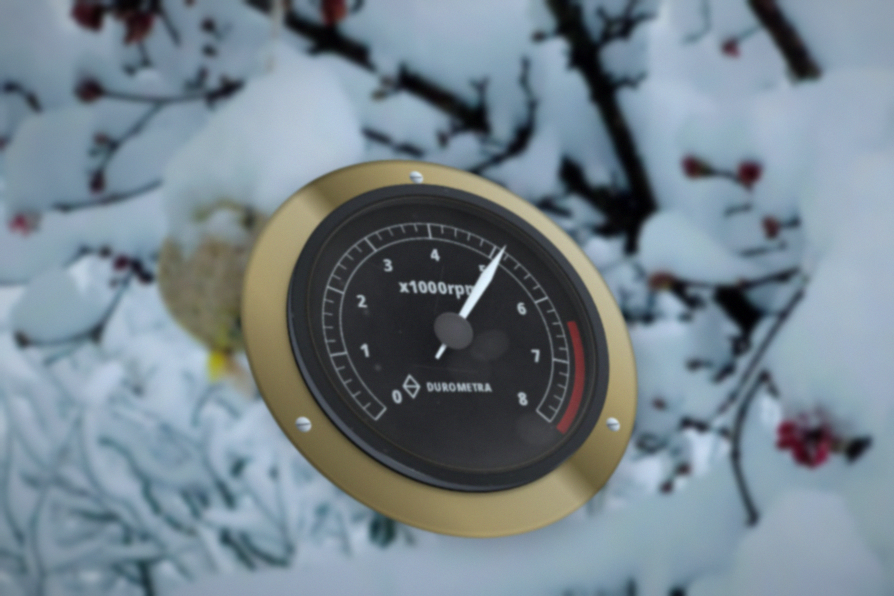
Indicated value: 5100 rpm
